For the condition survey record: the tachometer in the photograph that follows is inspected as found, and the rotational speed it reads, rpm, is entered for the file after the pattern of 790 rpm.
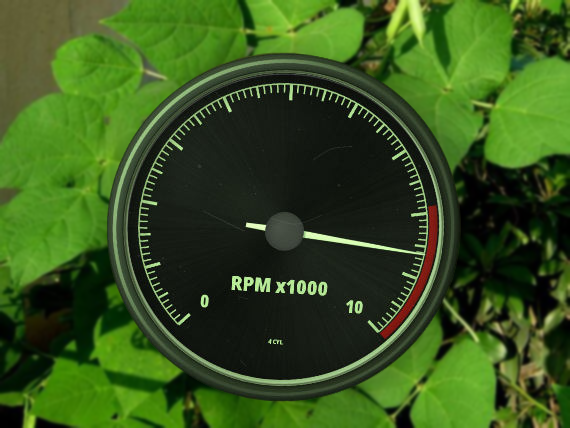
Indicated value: 8600 rpm
